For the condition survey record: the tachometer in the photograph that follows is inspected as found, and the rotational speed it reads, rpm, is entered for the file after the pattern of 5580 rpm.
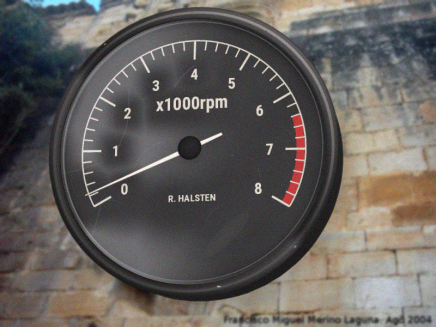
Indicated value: 200 rpm
